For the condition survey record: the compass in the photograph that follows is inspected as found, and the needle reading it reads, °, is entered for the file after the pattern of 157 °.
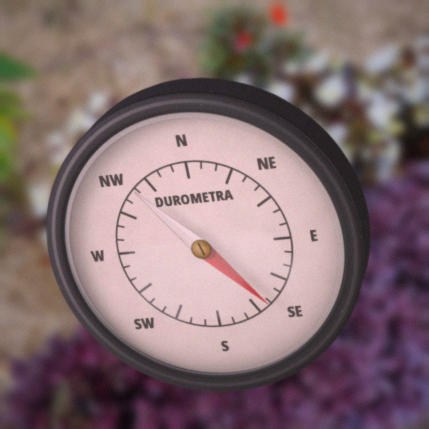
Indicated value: 140 °
